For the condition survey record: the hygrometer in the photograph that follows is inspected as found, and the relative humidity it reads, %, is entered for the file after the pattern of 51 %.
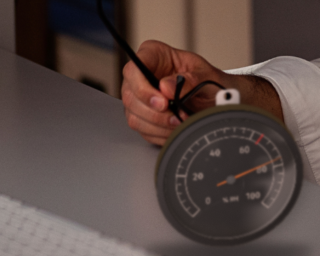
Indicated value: 76 %
